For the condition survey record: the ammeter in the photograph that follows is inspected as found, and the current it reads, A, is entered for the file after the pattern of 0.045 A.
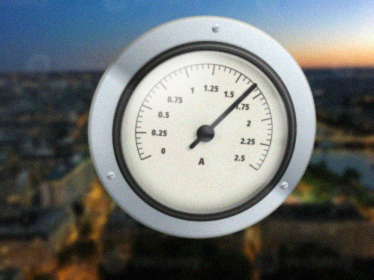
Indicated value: 1.65 A
